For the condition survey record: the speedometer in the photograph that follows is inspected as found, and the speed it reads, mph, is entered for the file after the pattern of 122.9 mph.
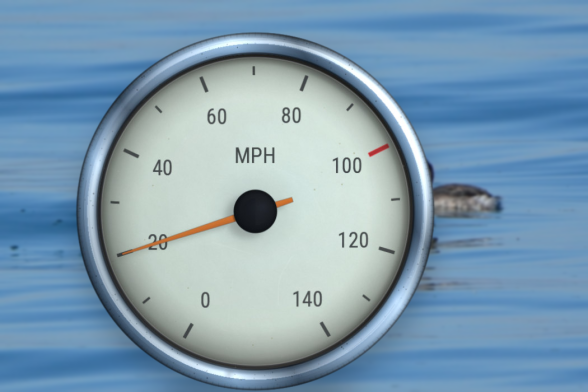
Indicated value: 20 mph
